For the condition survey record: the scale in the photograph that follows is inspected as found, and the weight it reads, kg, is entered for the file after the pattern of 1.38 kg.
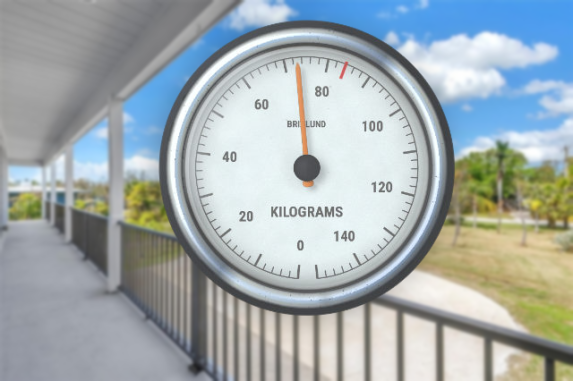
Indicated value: 73 kg
